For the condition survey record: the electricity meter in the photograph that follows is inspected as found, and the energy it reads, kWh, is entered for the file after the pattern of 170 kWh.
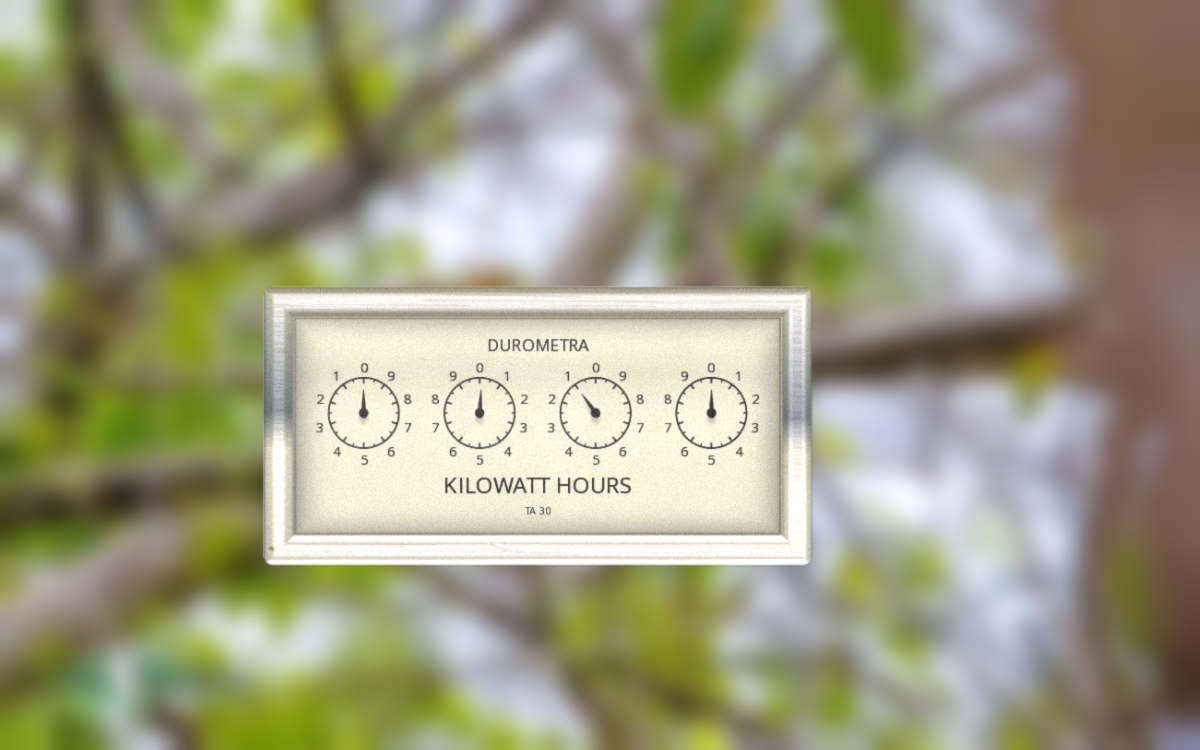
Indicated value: 10 kWh
